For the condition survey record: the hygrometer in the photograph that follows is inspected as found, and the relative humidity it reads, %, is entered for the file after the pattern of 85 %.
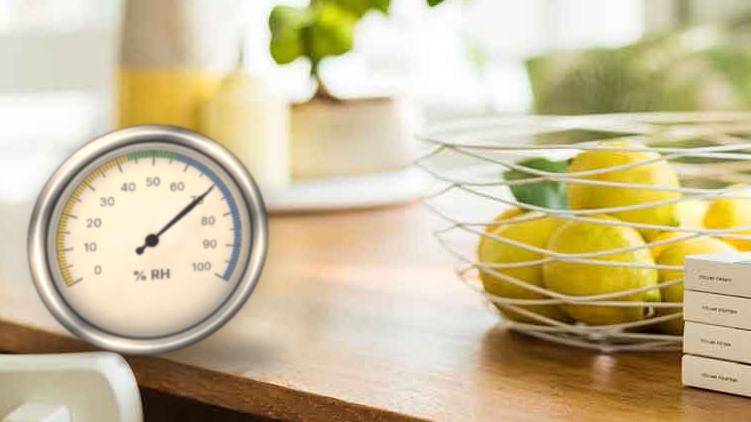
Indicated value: 70 %
